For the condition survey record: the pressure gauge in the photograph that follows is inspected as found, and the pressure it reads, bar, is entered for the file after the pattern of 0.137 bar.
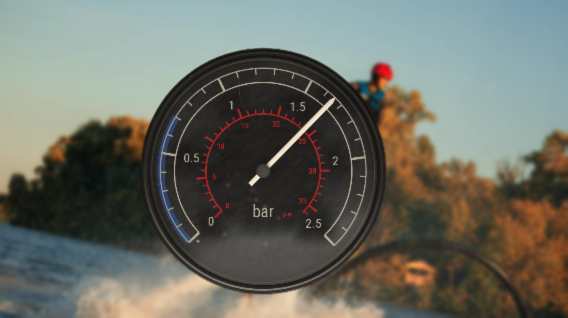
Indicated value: 1.65 bar
